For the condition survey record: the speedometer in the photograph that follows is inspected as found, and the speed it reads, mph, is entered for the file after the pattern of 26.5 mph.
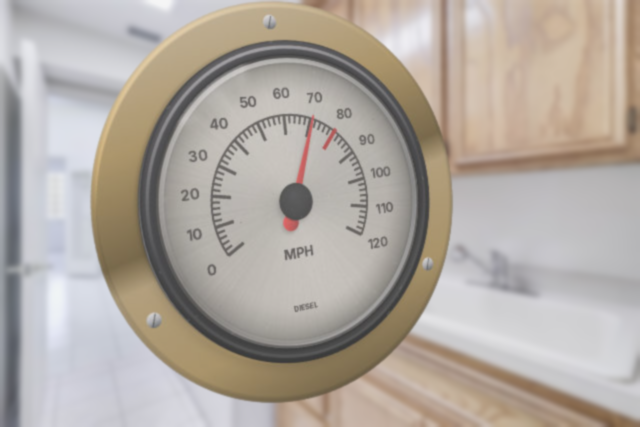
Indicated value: 70 mph
